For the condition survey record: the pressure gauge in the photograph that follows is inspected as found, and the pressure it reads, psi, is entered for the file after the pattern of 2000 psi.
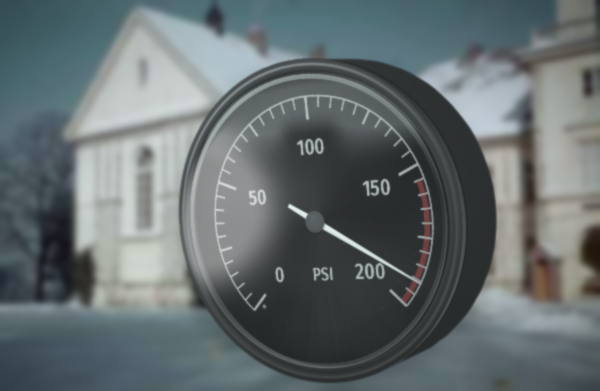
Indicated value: 190 psi
